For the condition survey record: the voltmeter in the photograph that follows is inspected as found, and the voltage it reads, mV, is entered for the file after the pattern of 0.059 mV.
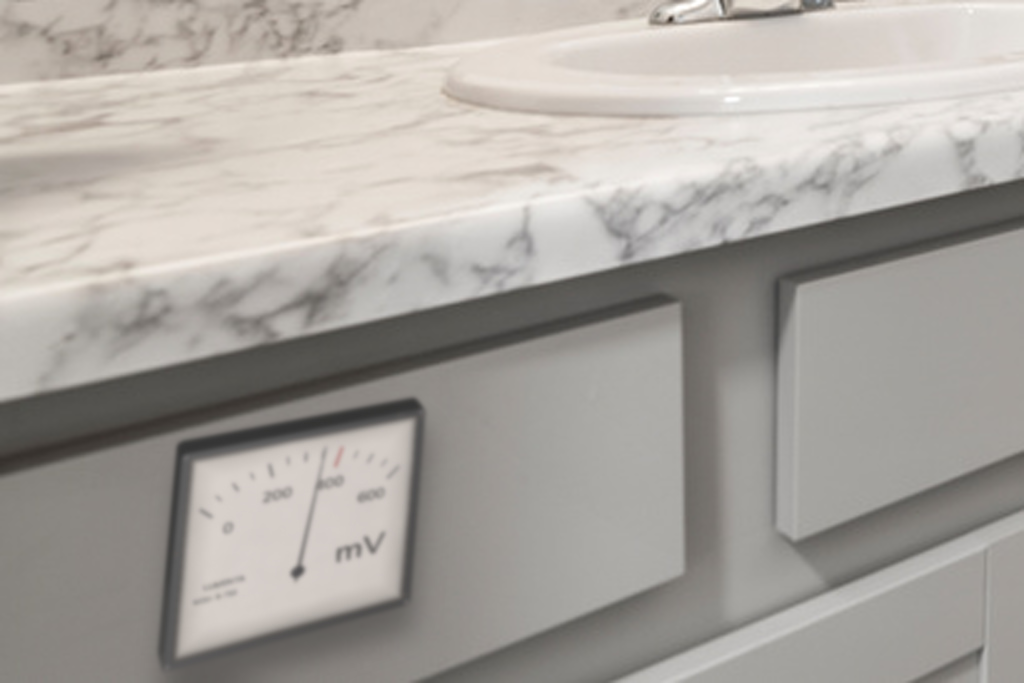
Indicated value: 350 mV
